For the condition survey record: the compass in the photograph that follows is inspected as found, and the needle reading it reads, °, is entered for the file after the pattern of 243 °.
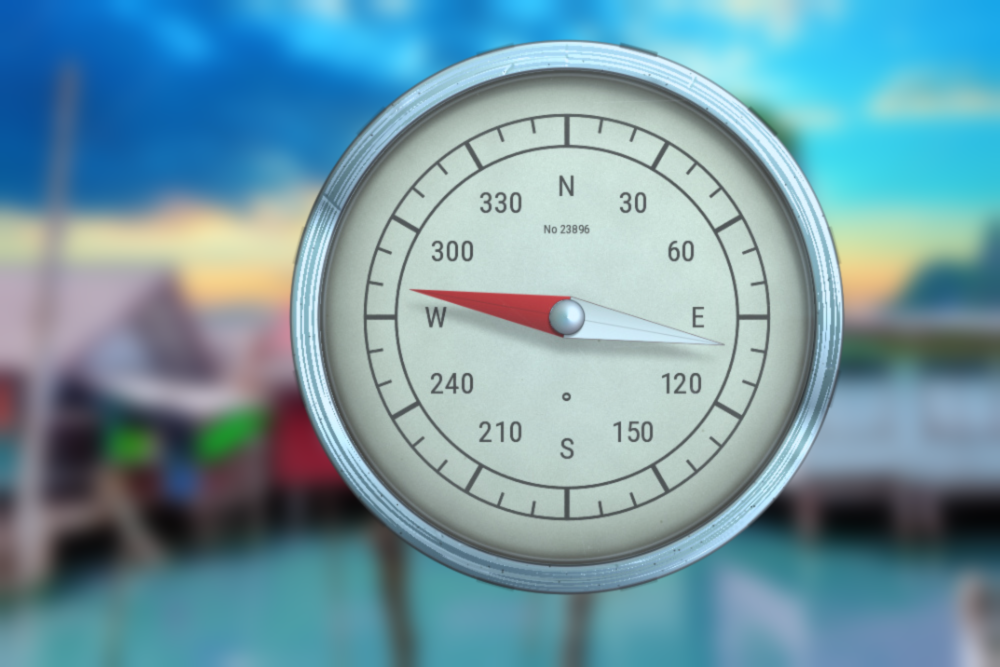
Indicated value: 280 °
